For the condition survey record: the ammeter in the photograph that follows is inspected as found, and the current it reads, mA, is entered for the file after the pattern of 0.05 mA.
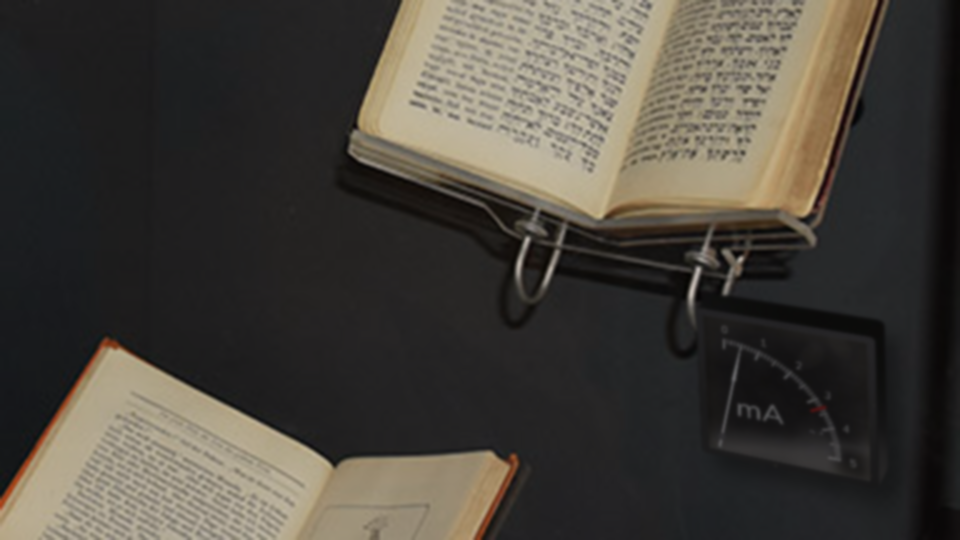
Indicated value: 0.5 mA
